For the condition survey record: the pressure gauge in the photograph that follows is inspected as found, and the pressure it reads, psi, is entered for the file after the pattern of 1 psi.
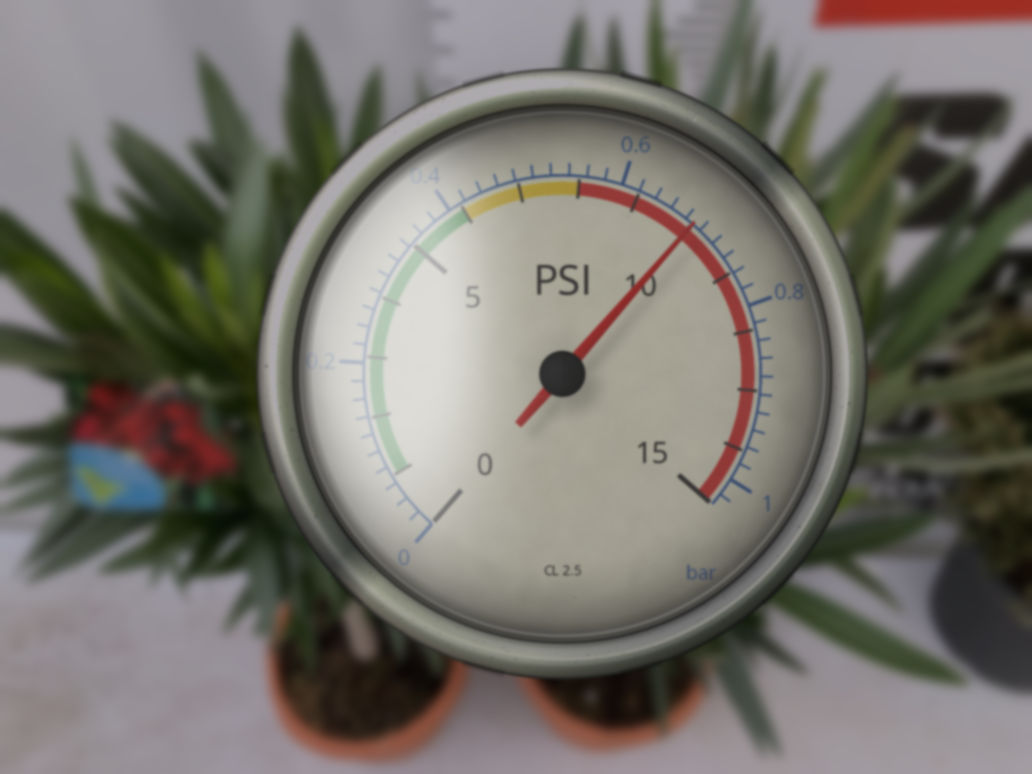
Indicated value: 10 psi
